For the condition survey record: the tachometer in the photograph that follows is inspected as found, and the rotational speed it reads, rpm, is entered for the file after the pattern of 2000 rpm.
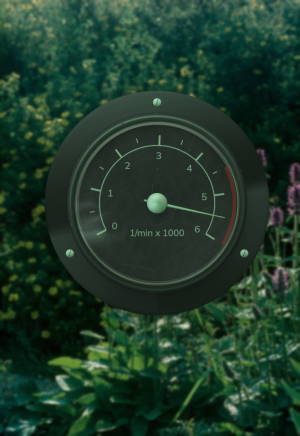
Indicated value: 5500 rpm
